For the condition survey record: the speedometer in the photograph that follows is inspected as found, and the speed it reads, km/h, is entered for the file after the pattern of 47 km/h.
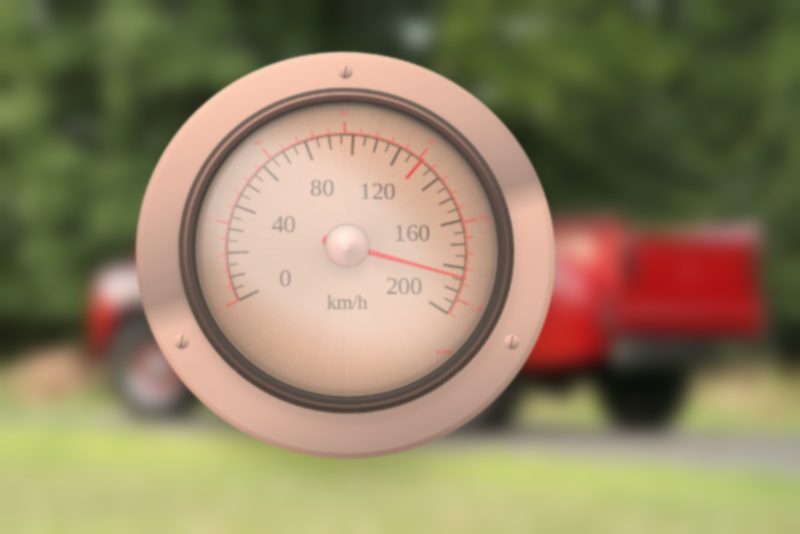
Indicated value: 185 km/h
